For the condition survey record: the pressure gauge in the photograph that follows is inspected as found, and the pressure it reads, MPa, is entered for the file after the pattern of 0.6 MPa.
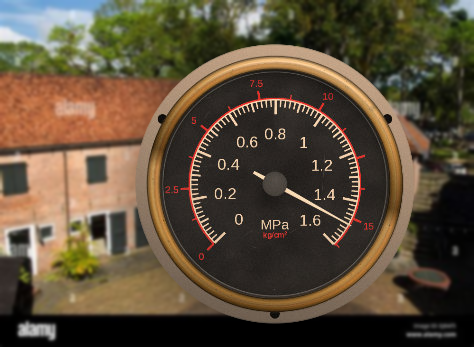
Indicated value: 1.5 MPa
